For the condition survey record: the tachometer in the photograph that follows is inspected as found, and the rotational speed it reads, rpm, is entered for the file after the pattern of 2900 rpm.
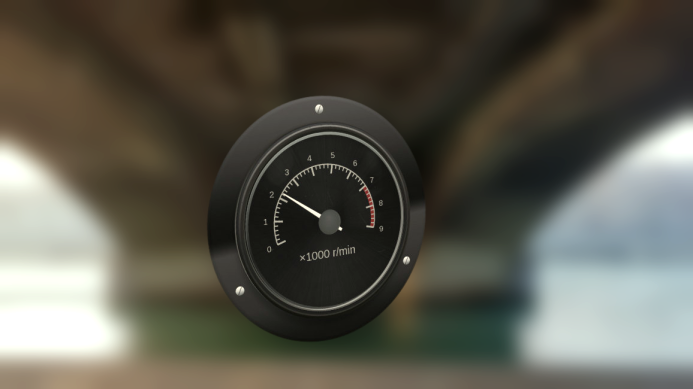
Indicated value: 2200 rpm
